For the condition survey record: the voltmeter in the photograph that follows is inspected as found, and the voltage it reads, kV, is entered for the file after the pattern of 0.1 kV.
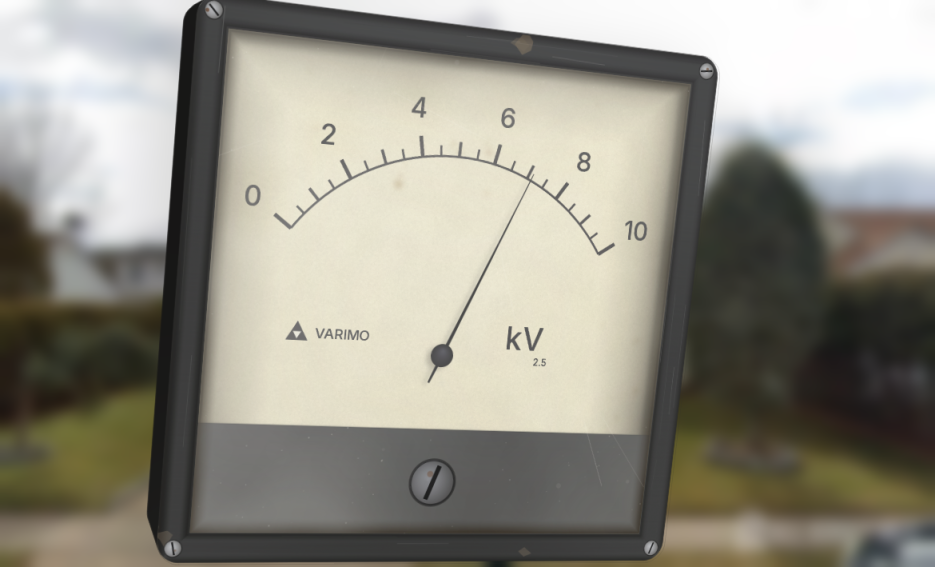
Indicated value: 7 kV
